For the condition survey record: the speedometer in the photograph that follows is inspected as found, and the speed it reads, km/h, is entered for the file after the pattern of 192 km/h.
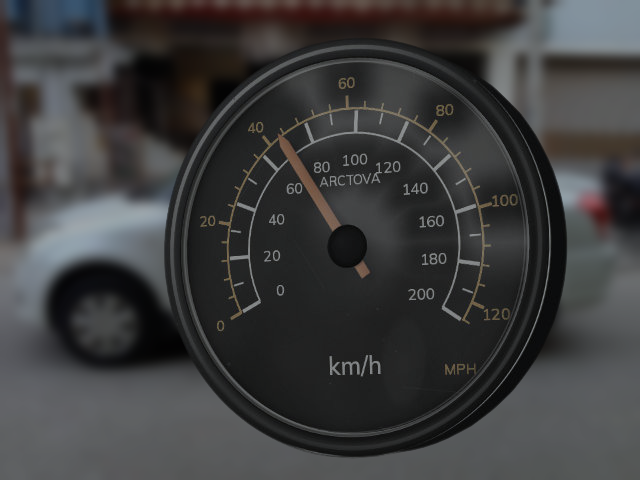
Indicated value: 70 km/h
